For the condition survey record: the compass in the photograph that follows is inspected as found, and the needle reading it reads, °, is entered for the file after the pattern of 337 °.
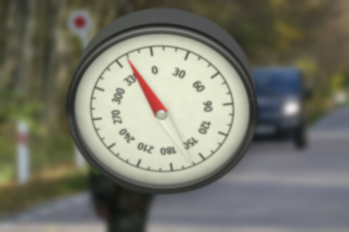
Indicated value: 340 °
